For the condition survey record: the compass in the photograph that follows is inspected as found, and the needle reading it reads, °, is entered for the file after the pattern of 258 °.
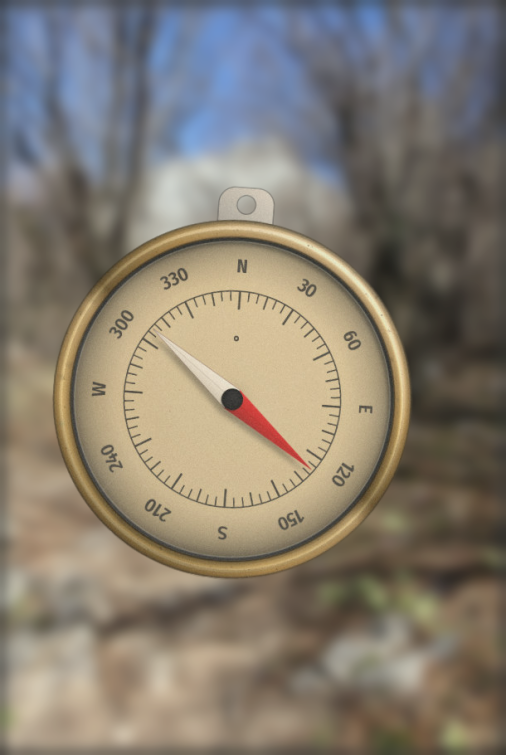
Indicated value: 127.5 °
